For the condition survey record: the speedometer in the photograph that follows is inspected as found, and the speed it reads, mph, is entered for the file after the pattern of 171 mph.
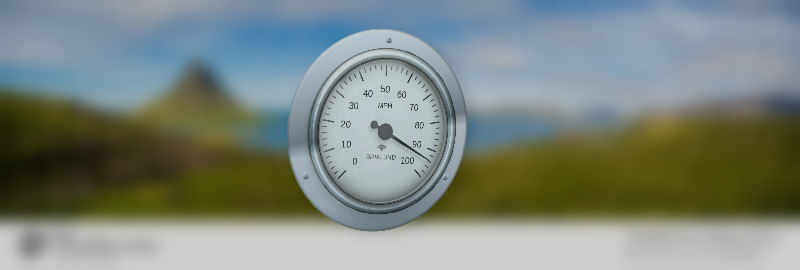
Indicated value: 94 mph
